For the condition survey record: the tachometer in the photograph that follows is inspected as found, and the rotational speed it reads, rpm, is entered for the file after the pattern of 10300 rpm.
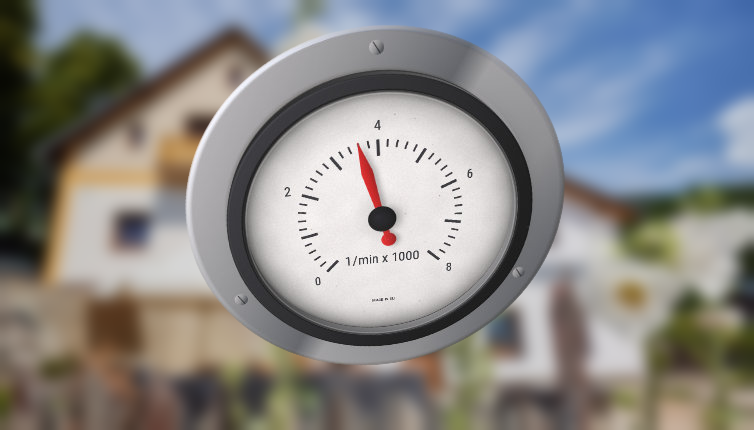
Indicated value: 3600 rpm
